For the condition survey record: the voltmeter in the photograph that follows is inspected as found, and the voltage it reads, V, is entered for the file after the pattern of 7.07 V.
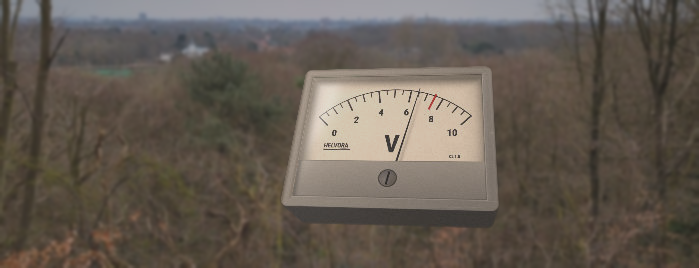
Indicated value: 6.5 V
